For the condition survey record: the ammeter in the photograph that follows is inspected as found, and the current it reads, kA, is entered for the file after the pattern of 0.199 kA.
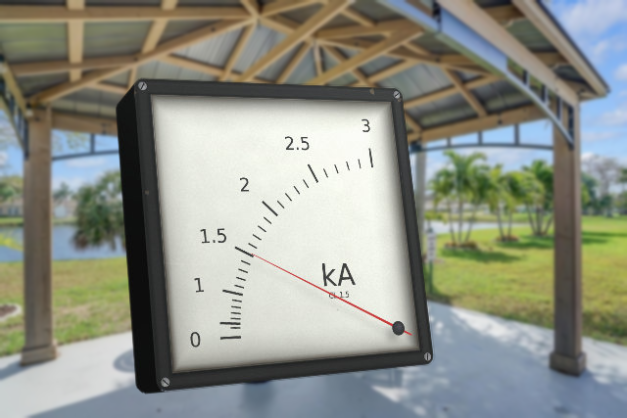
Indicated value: 1.5 kA
